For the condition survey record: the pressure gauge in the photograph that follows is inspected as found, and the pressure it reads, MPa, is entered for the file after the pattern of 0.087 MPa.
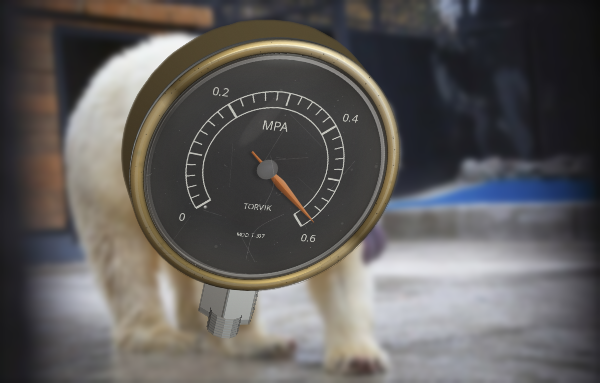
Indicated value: 0.58 MPa
